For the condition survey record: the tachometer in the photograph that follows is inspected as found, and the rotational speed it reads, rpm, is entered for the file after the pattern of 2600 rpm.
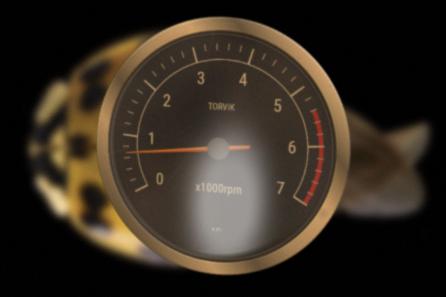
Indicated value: 700 rpm
